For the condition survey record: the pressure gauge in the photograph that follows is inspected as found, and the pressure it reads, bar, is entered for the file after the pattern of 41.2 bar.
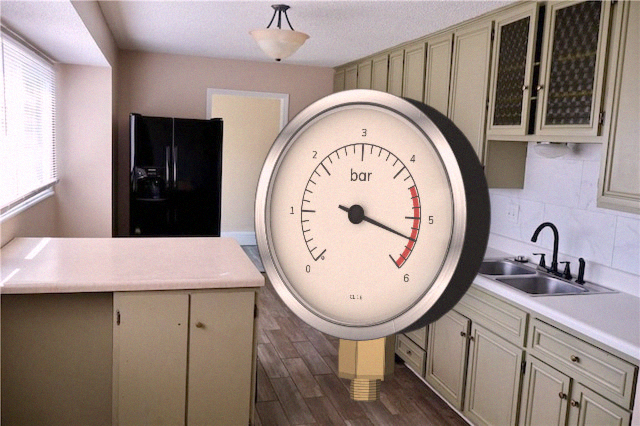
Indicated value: 5.4 bar
